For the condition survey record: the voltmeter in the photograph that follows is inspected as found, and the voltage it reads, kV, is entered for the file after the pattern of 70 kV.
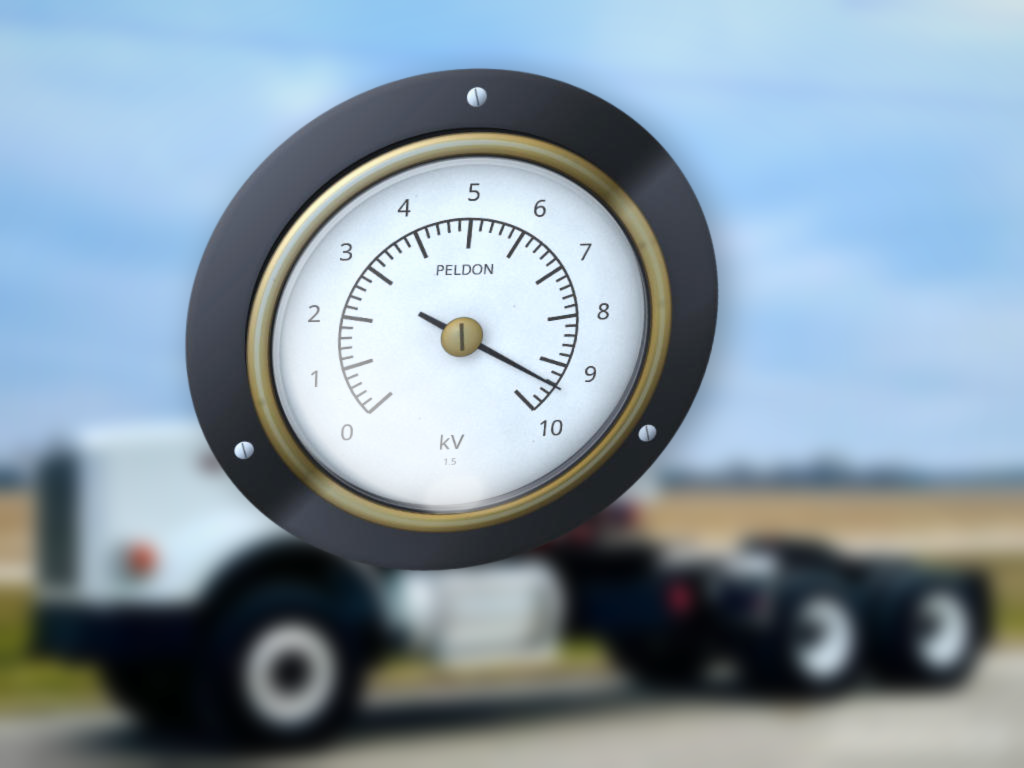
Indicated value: 9.4 kV
